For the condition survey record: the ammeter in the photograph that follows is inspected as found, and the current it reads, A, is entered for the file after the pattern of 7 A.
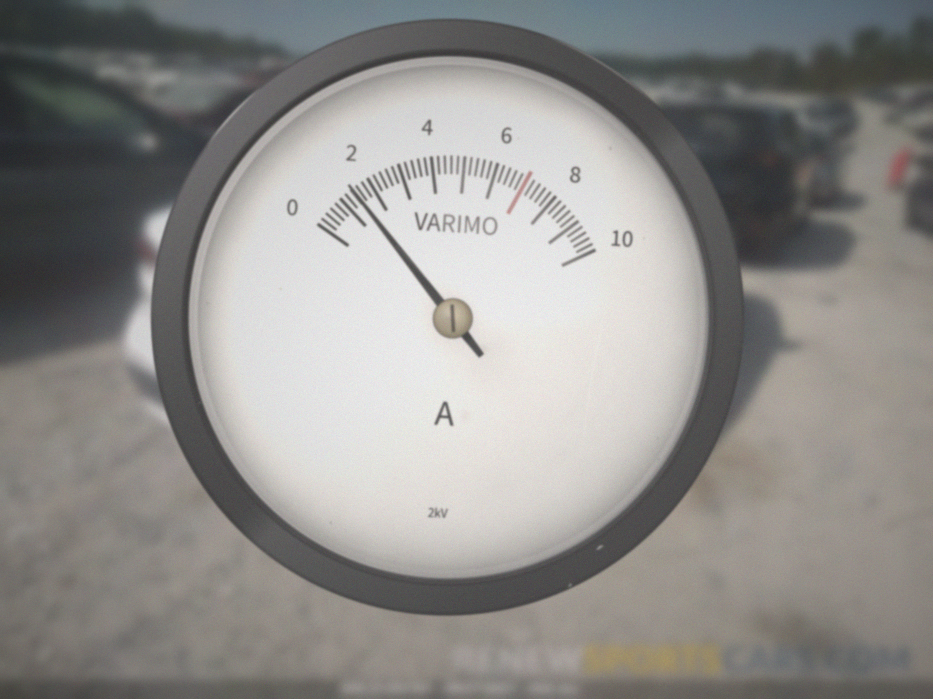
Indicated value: 1.4 A
